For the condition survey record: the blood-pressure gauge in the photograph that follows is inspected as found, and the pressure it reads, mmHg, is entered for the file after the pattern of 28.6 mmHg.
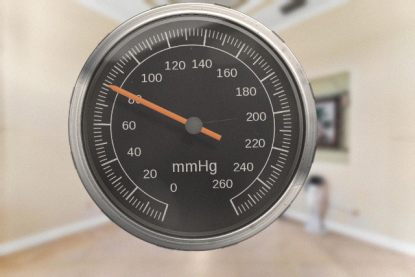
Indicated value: 80 mmHg
